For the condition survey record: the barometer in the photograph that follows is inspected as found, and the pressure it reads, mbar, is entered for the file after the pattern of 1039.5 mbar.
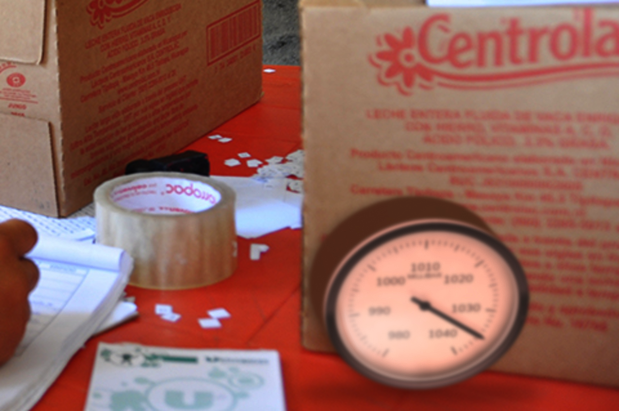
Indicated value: 1035 mbar
